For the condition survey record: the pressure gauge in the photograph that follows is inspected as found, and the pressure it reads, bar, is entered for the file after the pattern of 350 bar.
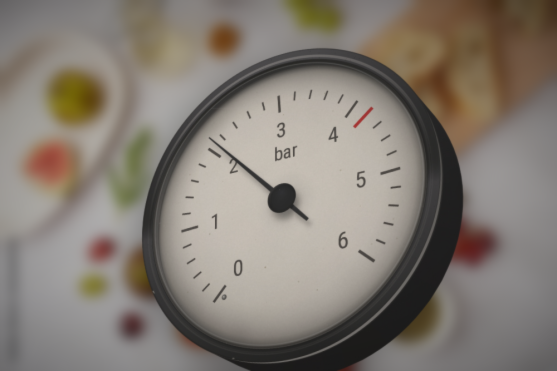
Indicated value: 2.1 bar
